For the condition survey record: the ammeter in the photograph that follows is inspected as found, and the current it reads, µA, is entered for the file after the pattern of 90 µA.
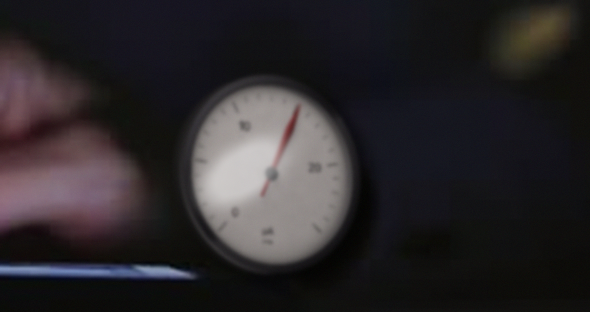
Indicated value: 15 µA
